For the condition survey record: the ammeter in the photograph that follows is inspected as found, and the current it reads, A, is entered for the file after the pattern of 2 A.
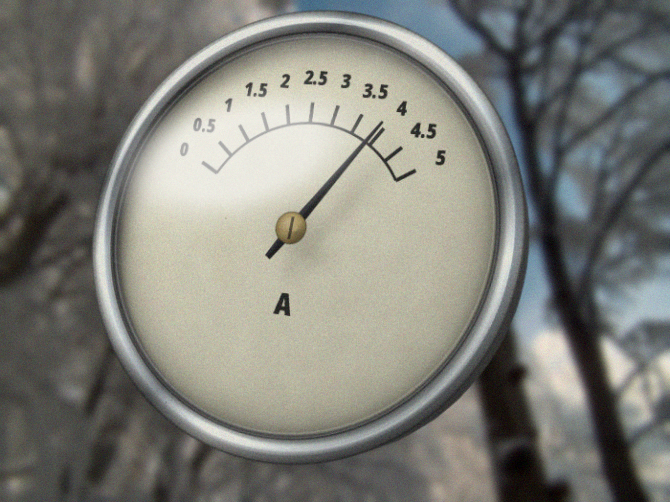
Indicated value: 4 A
